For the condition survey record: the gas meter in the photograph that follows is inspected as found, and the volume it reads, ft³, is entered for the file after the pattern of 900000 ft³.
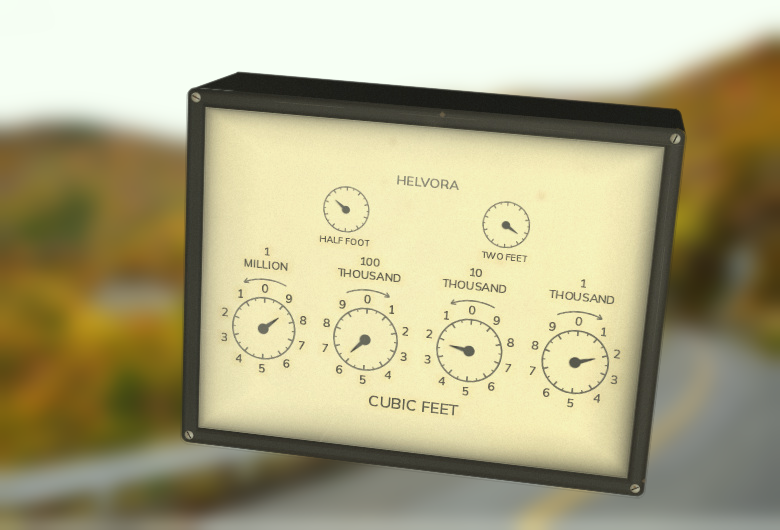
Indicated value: 862200 ft³
